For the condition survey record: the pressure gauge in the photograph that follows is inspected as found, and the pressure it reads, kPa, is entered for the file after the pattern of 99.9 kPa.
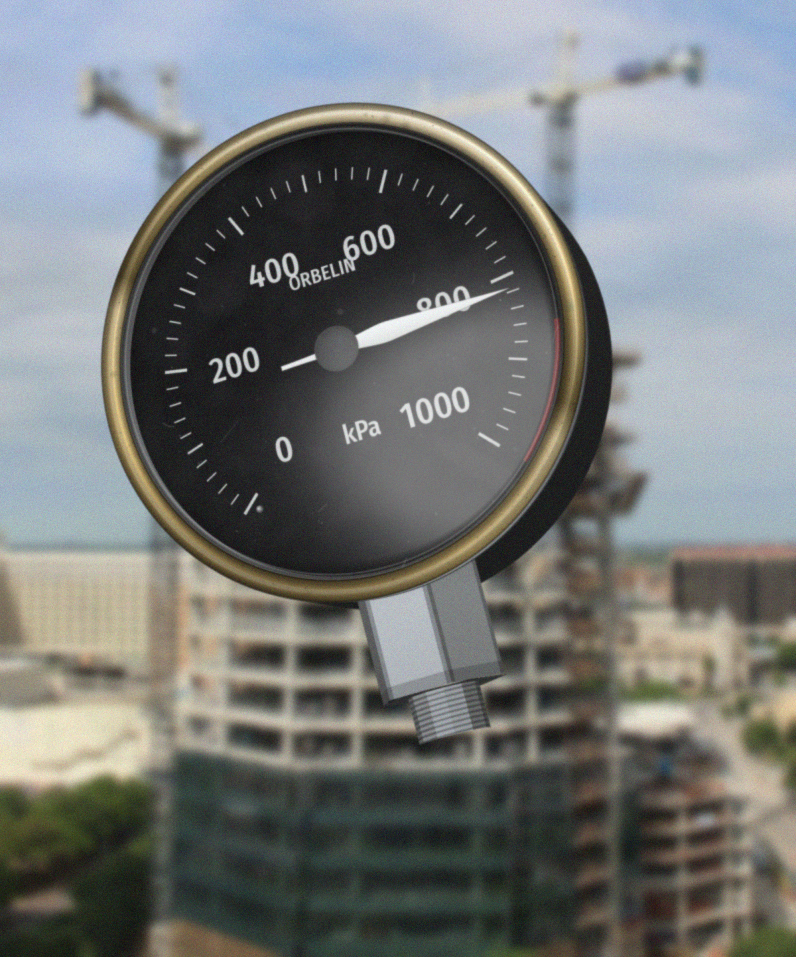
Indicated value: 820 kPa
